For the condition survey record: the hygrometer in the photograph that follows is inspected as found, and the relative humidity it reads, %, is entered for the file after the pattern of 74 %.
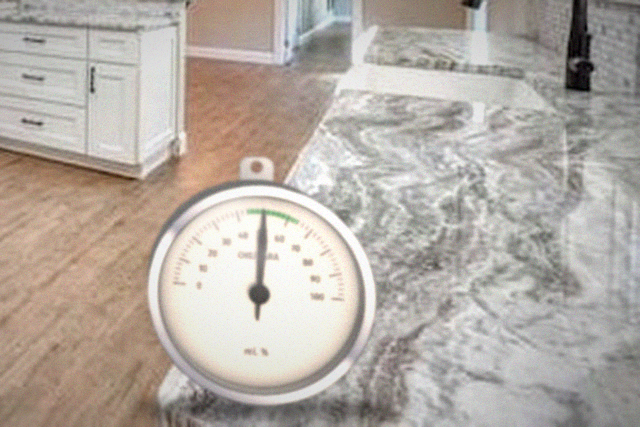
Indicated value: 50 %
